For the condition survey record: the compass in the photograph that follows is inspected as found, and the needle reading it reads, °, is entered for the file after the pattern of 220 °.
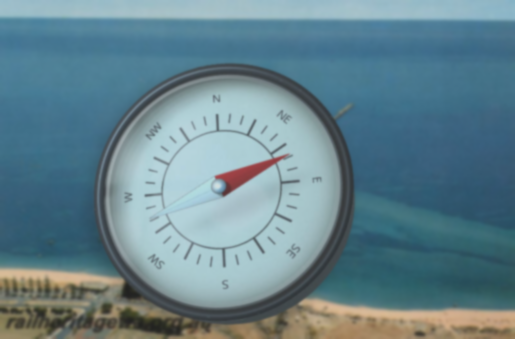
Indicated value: 70 °
